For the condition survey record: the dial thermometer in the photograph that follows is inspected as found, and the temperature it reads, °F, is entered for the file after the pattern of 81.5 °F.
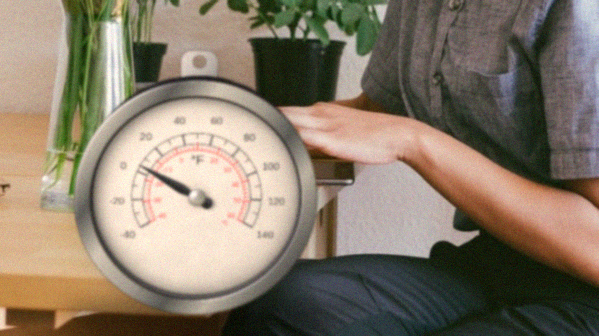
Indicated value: 5 °F
